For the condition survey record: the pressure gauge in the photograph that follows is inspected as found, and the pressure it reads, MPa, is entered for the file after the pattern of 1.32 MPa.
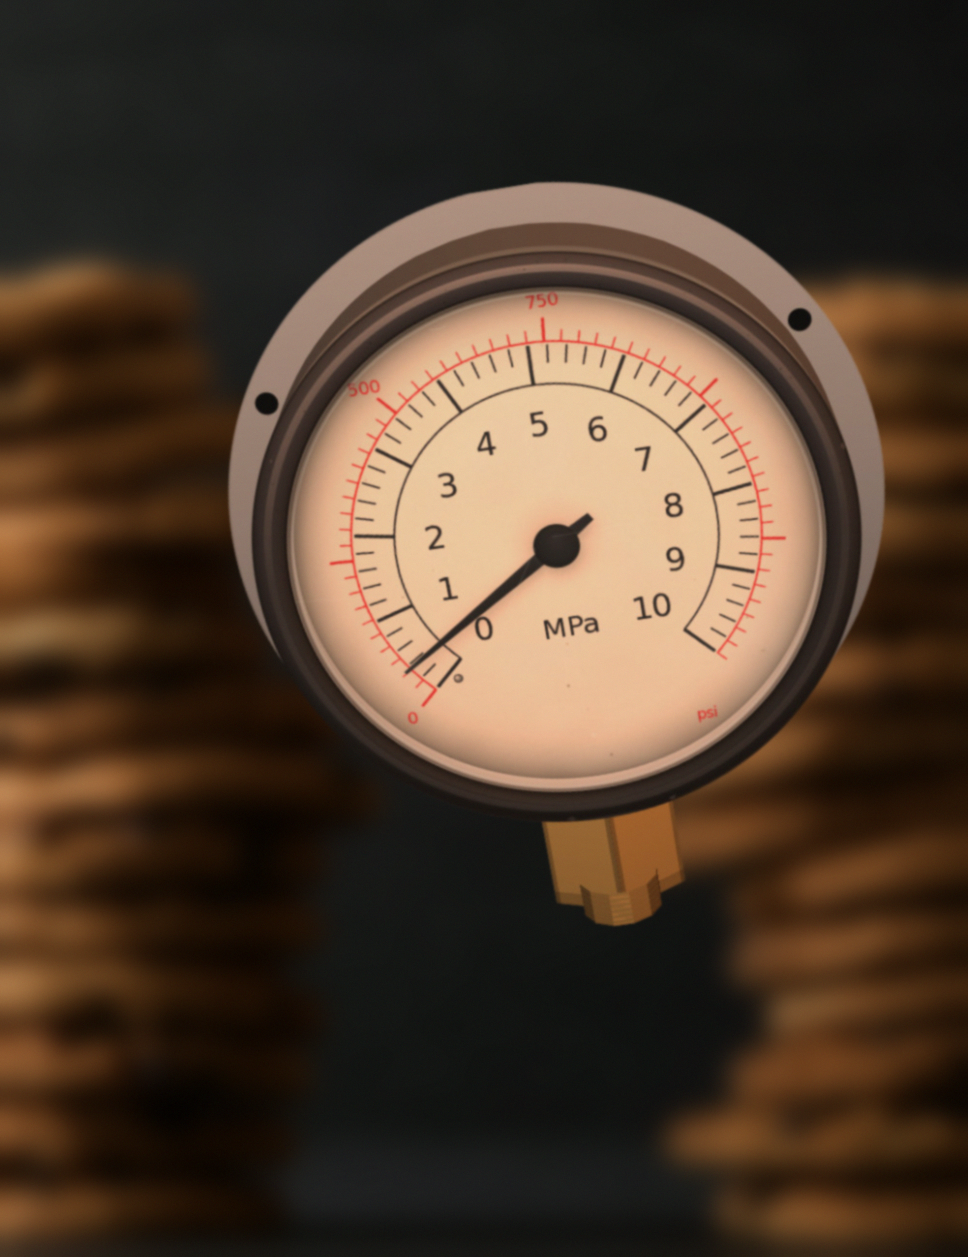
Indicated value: 0.4 MPa
